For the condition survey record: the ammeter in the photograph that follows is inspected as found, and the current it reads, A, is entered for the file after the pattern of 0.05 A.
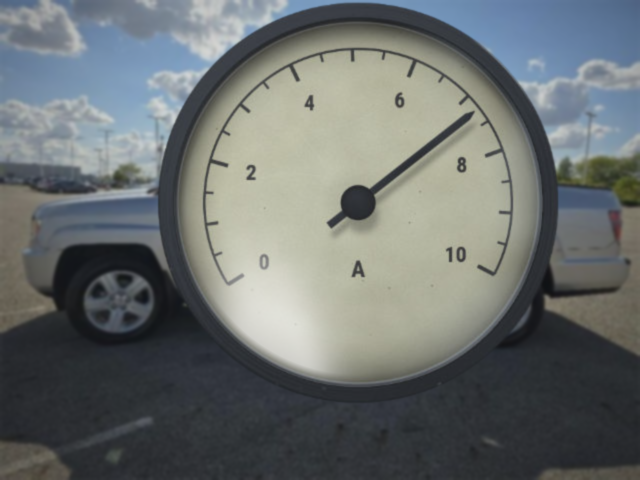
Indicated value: 7.25 A
